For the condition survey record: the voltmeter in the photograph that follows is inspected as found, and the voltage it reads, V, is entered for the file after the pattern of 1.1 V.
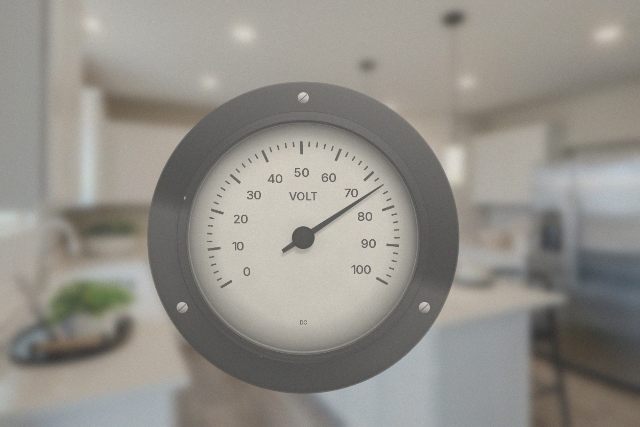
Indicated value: 74 V
